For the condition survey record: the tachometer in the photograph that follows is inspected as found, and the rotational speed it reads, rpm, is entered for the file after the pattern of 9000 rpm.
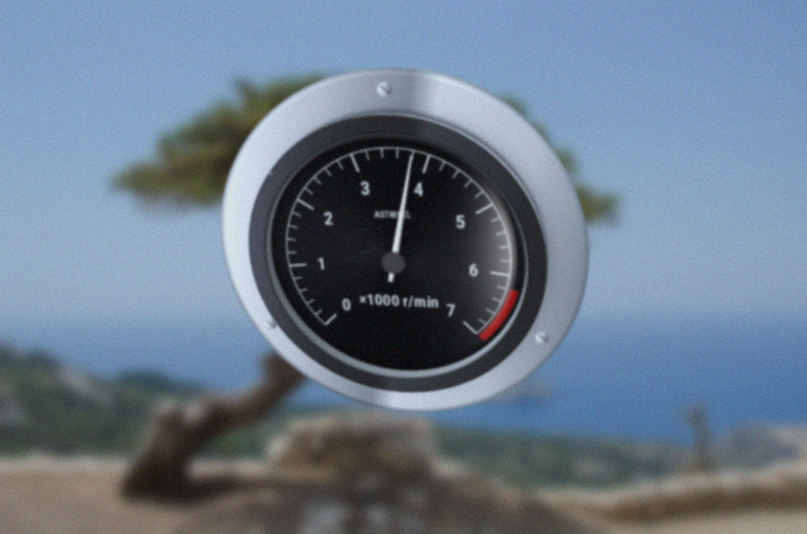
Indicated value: 3800 rpm
